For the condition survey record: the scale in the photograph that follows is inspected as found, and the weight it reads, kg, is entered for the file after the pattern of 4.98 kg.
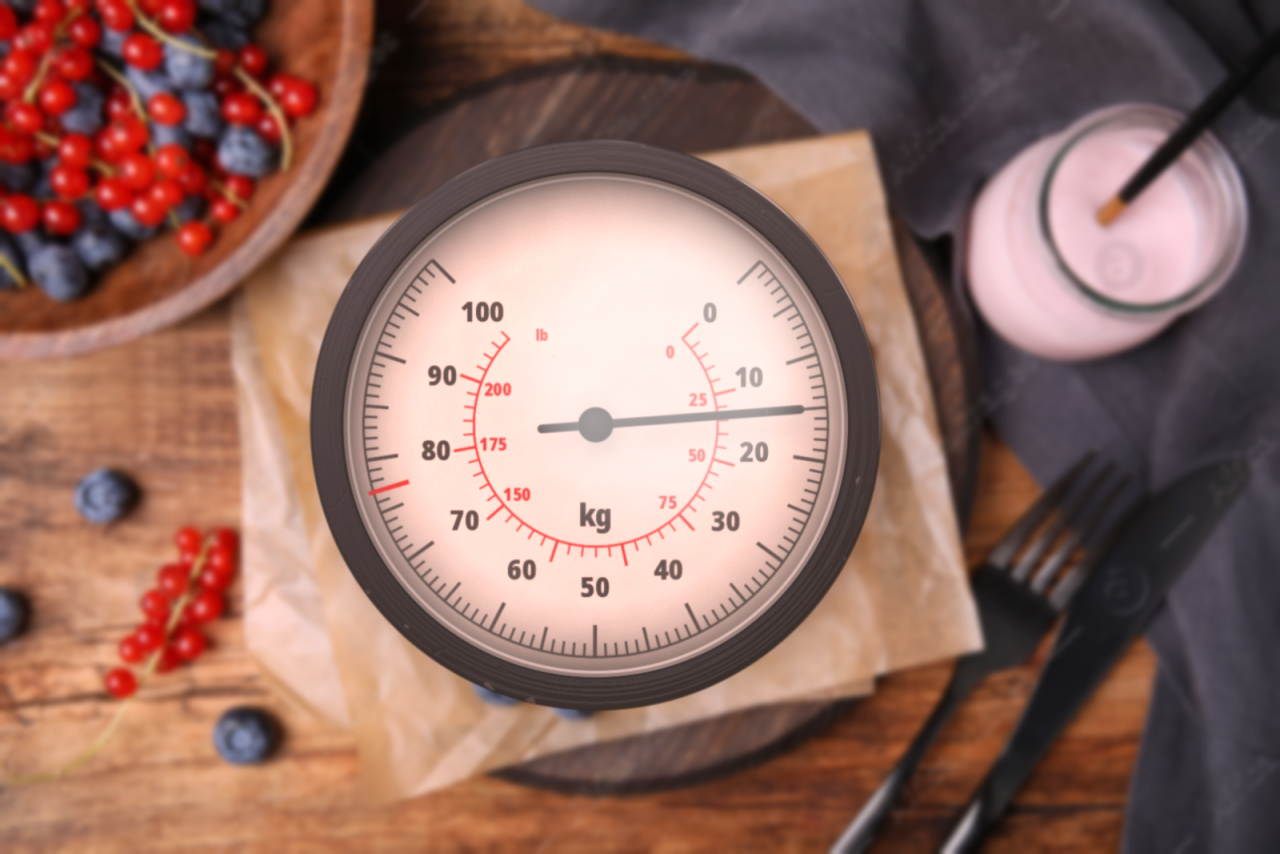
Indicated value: 15 kg
